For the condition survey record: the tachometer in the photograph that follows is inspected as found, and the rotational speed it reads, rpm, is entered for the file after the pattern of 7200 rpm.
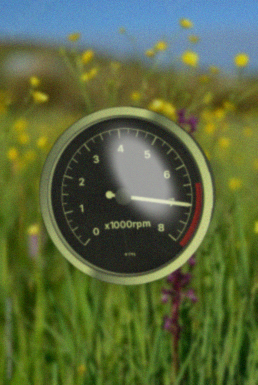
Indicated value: 7000 rpm
